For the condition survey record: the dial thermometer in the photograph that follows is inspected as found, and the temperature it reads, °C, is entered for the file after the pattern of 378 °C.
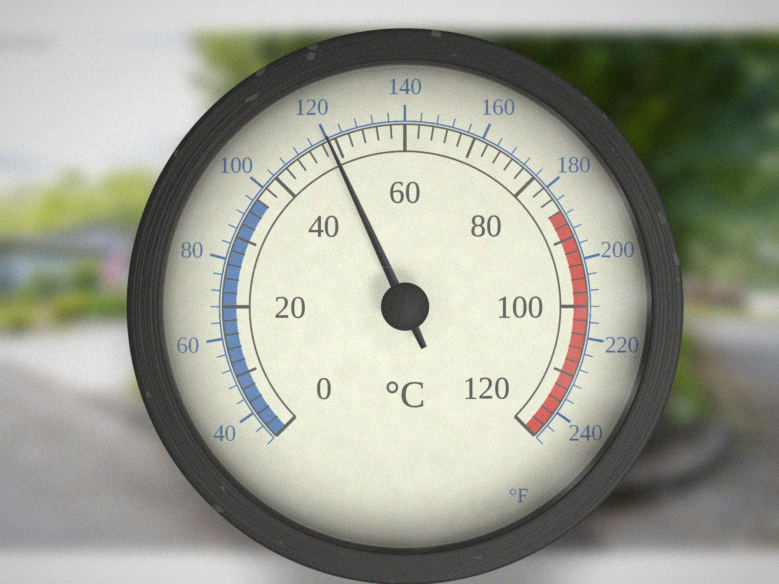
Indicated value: 49 °C
